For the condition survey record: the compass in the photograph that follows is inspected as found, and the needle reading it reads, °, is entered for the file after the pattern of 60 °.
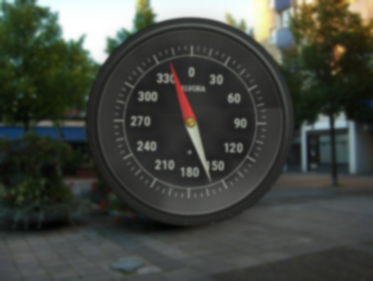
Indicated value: 340 °
